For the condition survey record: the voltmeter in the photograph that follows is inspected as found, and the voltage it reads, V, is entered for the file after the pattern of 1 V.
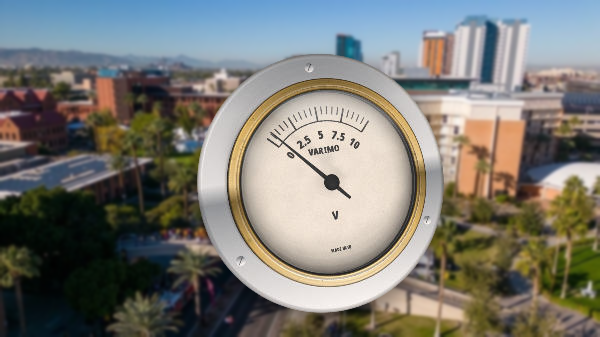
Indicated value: 0.5 V
